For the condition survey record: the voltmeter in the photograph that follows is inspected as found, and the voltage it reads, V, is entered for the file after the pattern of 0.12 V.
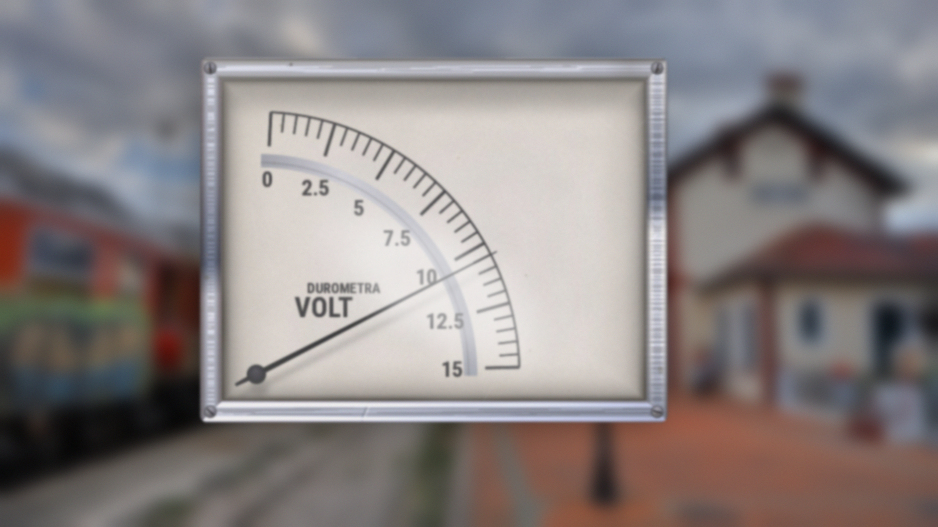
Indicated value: 10.5 V
